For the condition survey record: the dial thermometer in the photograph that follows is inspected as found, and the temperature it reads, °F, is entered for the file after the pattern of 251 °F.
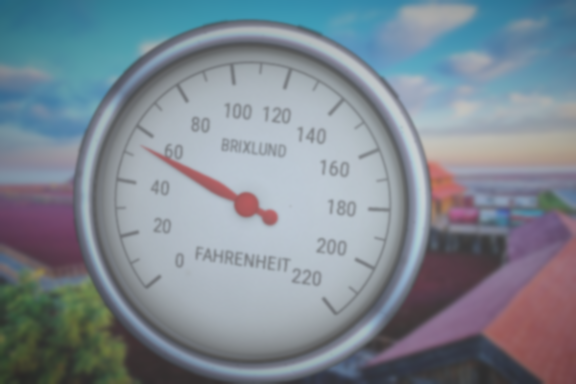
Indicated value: 55 °F
